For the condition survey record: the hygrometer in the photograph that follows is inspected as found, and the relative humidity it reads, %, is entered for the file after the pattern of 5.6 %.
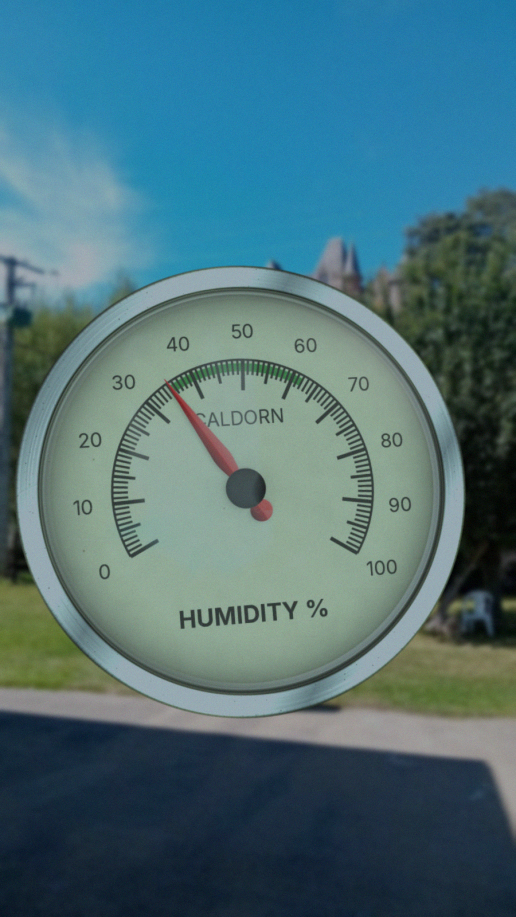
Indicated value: 35 %
